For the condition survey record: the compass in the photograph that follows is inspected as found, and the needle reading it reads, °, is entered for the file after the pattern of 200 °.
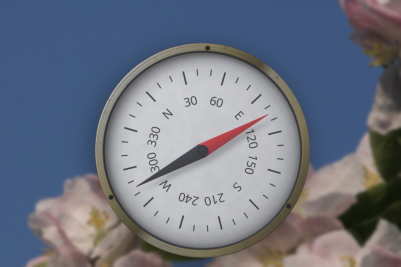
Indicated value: 105 °
